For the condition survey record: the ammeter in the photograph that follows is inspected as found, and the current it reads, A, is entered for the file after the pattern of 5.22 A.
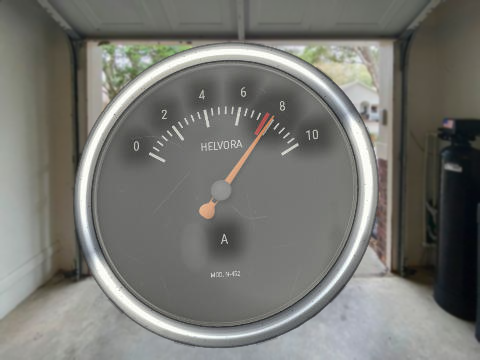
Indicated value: 8 A
